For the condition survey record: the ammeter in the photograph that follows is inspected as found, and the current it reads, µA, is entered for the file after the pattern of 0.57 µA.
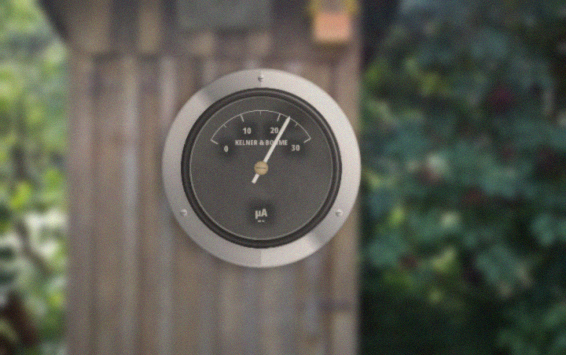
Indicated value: 22.5 µA
